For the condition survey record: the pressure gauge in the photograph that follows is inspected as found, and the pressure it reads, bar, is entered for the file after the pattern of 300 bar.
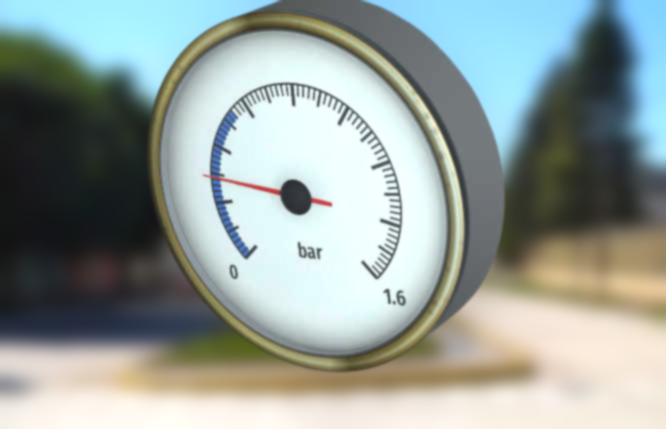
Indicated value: 0.3 bar
